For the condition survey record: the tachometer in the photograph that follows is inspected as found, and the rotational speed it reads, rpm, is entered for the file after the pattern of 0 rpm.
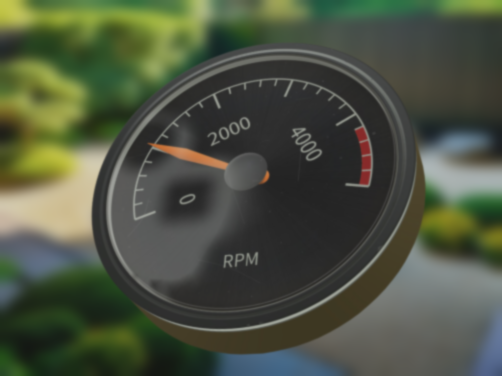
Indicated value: 1000 rpm
